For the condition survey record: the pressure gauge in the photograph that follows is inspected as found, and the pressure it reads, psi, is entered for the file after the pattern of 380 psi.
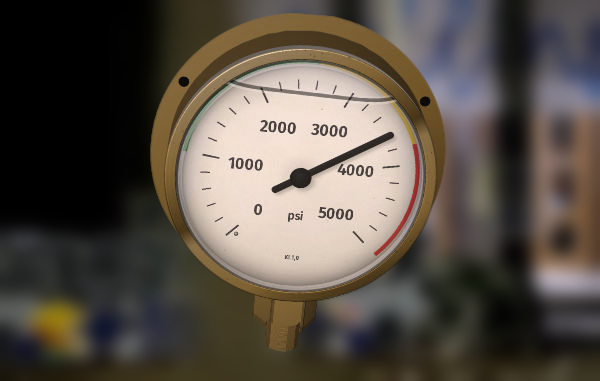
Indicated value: 3600 psi
